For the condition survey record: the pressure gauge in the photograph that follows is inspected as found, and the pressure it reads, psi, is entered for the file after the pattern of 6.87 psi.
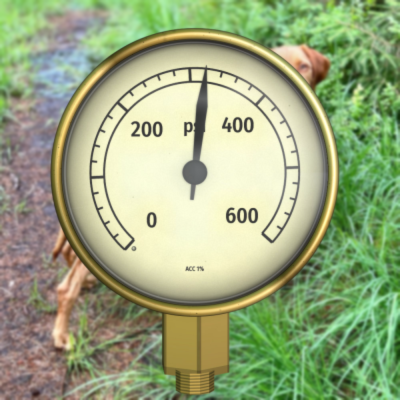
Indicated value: 320 psi
